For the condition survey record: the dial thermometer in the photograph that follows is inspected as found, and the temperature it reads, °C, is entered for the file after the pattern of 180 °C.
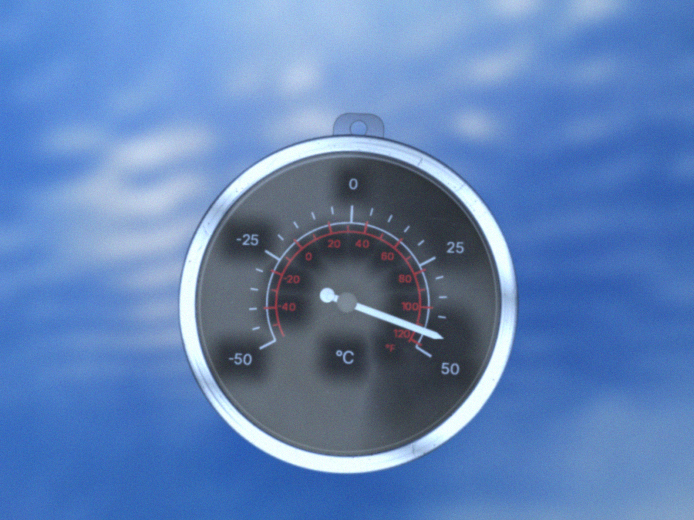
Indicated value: 45 °C
